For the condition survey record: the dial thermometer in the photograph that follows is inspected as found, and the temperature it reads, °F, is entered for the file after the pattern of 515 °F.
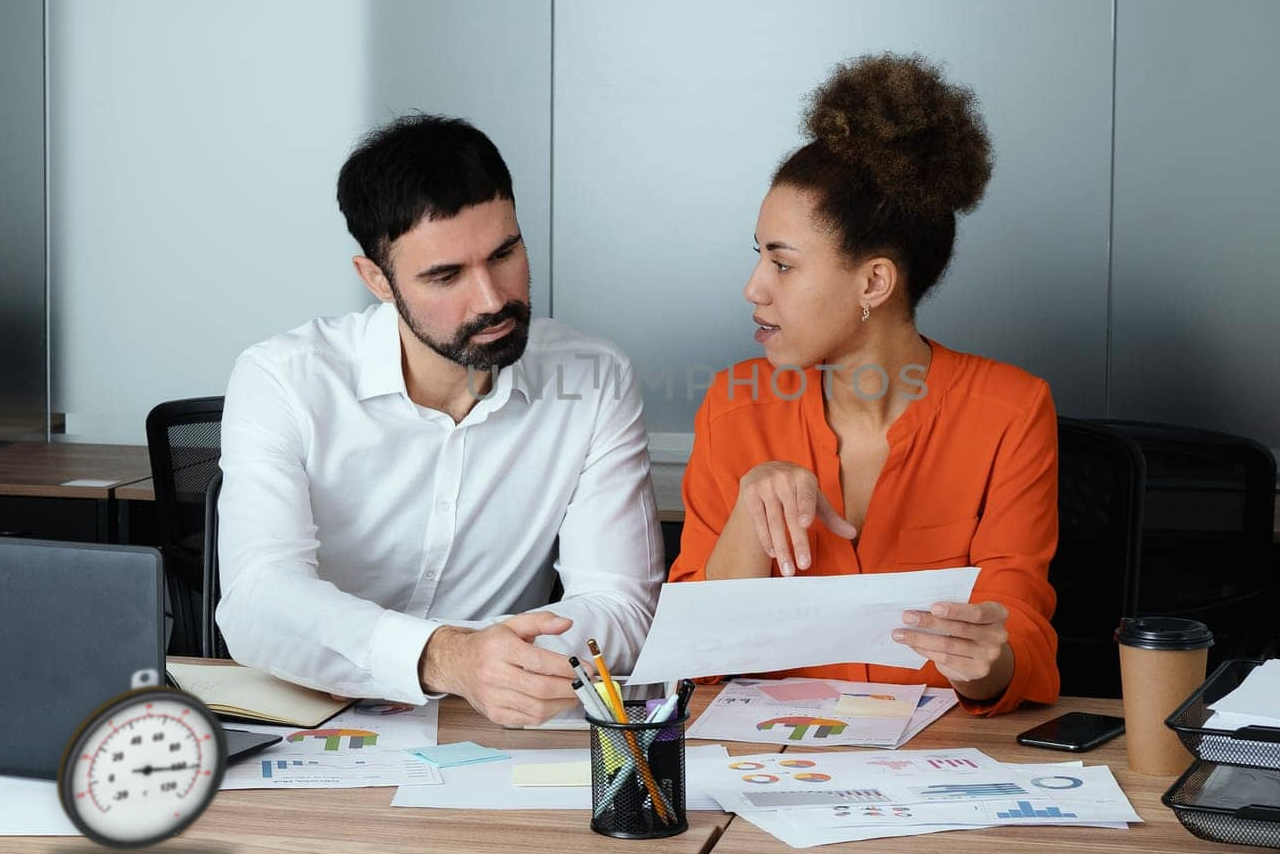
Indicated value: 100 °F
